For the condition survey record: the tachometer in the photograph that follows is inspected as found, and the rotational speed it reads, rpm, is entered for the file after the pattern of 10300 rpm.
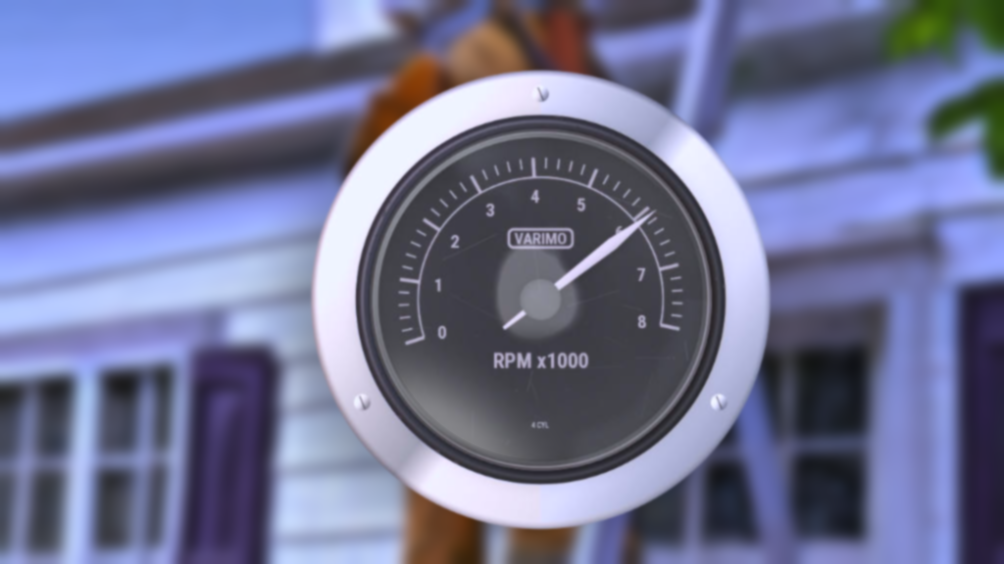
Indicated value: 6100 rpm
